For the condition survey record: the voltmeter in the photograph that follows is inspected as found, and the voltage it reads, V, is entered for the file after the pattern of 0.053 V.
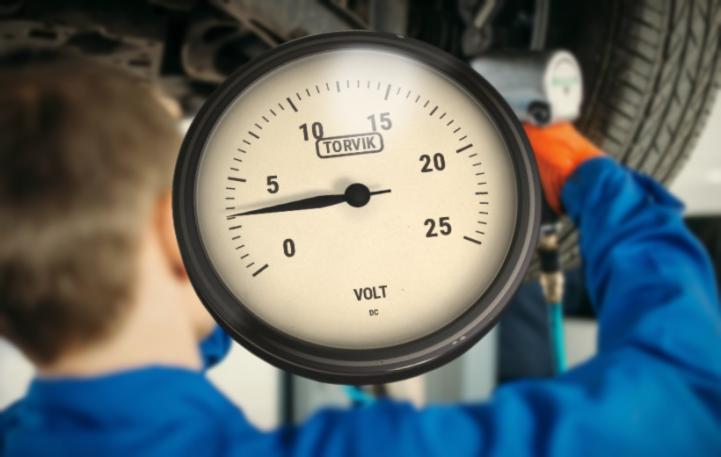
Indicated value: 3 V
